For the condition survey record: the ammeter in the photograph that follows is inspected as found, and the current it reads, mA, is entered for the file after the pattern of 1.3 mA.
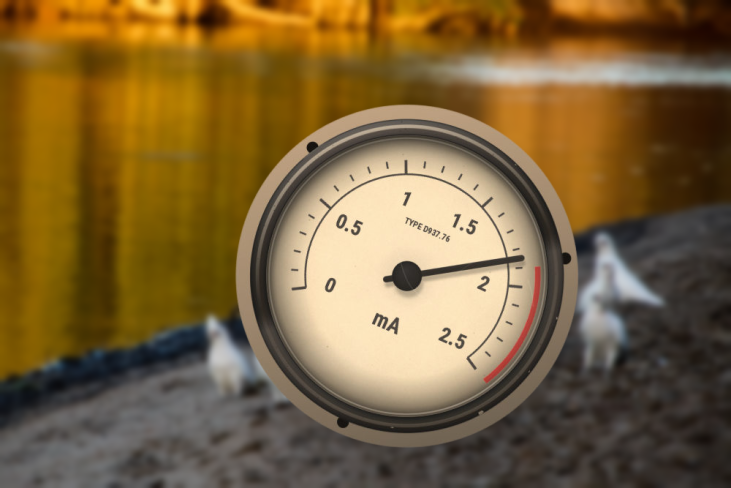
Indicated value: 1.85 mA
